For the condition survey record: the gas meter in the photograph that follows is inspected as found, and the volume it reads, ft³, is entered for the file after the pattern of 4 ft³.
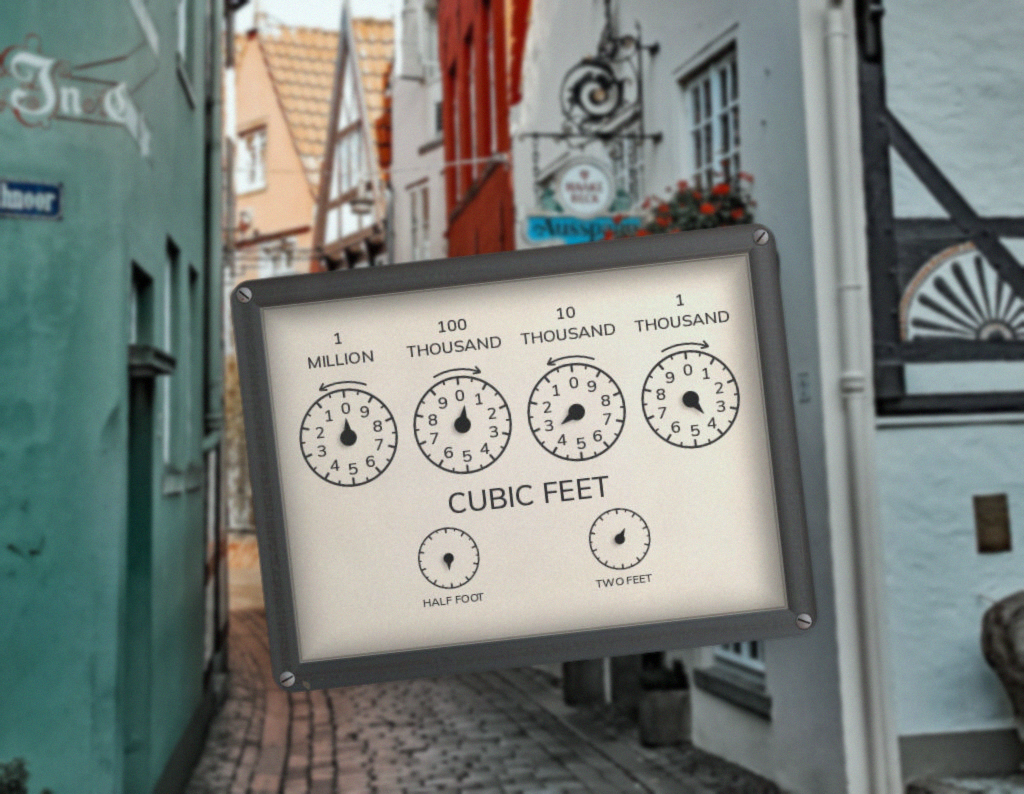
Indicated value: 3400 ft³
